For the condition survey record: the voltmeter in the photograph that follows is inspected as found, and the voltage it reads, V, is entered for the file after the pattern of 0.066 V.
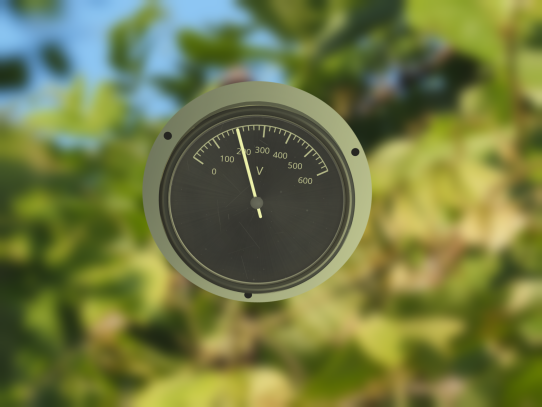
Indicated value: 200 V
